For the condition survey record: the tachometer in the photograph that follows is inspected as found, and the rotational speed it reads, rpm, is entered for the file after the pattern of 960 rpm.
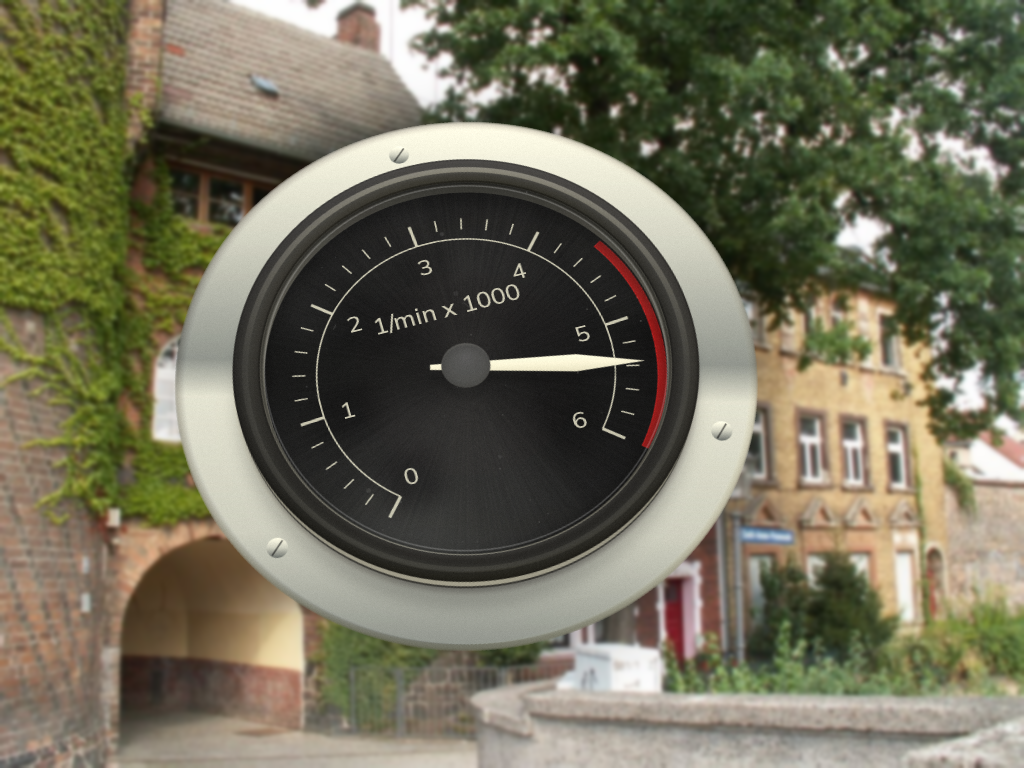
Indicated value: 5400 rpm
